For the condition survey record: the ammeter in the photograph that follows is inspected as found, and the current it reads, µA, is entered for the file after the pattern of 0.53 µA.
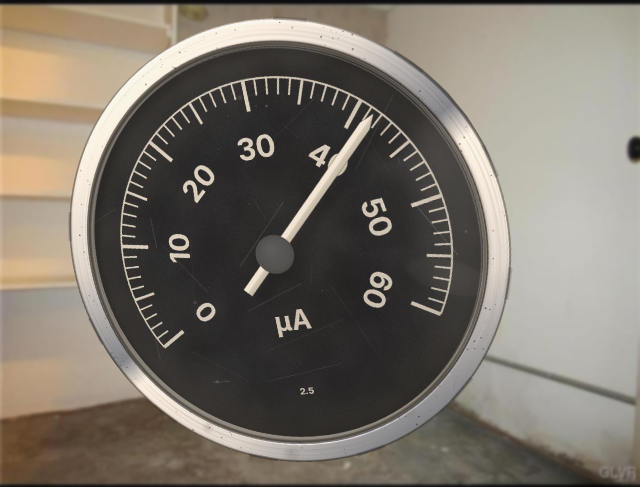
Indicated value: 41.5 µA
